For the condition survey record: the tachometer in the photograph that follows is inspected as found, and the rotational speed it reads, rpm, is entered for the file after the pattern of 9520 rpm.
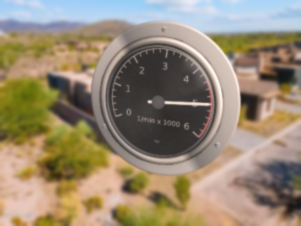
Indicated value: 5000 rpm
